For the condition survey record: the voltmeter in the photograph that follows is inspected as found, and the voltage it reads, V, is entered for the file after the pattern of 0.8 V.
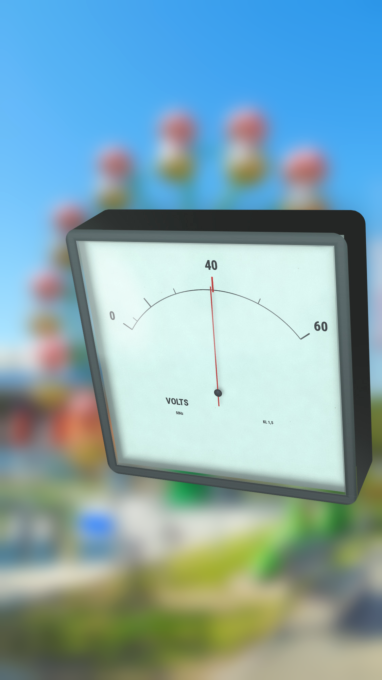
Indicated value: 40 V
